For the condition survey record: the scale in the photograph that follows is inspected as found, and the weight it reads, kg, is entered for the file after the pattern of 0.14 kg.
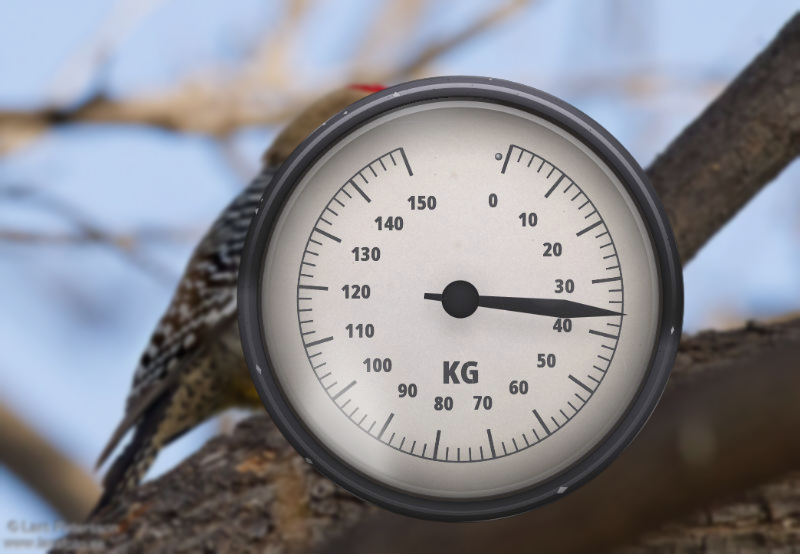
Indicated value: 36 kg
